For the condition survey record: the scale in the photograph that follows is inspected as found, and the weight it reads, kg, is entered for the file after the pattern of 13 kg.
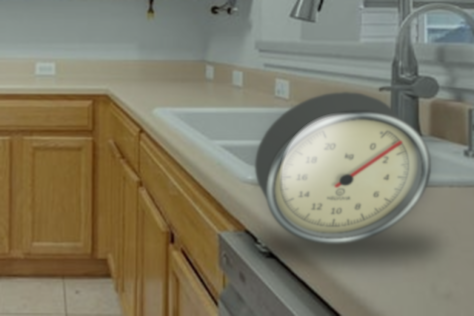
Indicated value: 1 kg
